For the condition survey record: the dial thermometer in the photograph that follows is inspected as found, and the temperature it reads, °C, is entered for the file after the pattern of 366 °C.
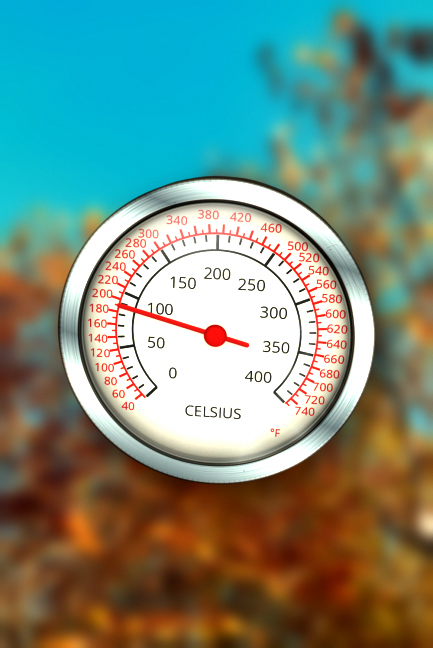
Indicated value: 90 °C
